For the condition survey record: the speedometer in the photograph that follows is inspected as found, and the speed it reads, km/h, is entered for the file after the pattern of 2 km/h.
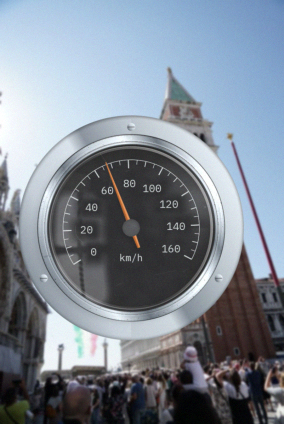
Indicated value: 67.5 km/h
